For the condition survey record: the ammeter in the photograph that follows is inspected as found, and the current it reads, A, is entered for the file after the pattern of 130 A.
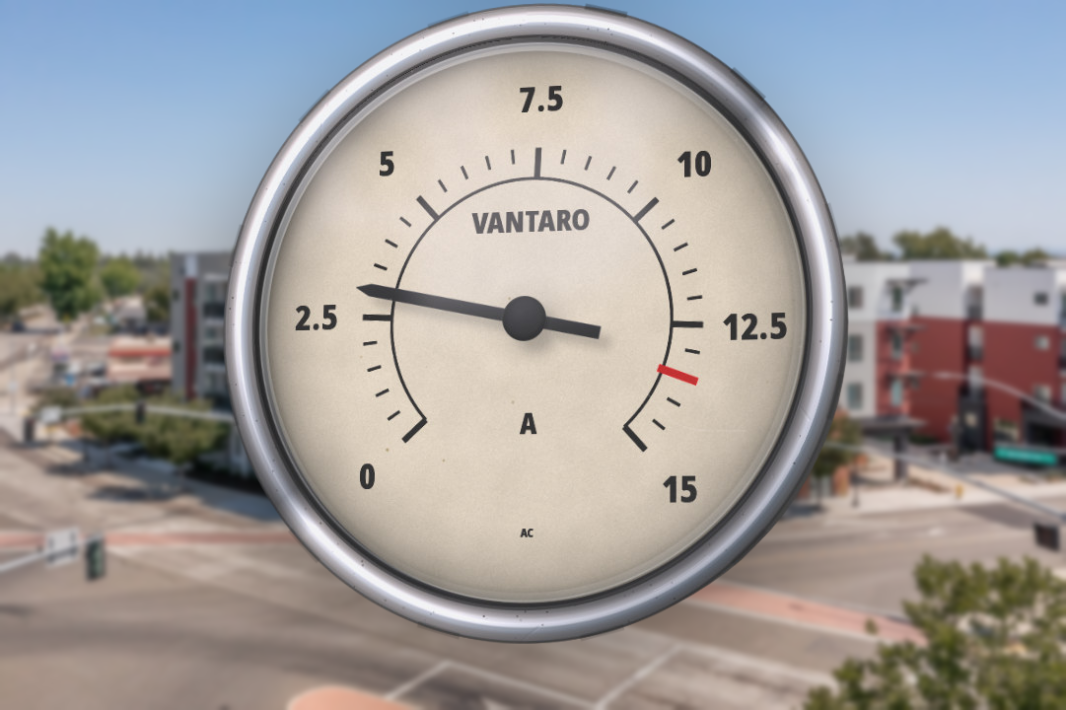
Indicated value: 3 A
